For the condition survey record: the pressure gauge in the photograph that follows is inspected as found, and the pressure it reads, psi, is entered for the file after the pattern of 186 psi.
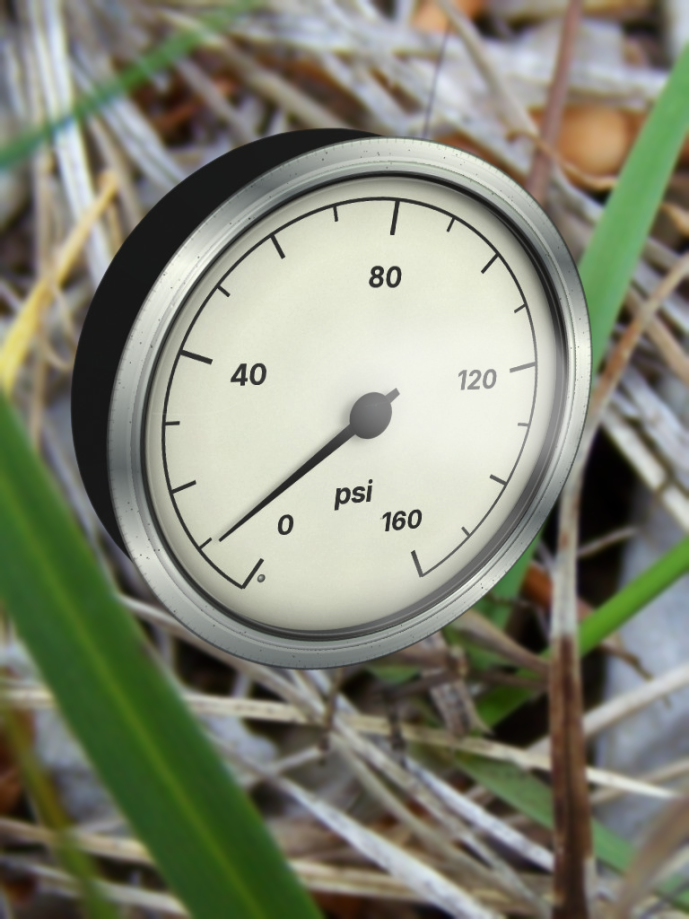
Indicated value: 10 psi
